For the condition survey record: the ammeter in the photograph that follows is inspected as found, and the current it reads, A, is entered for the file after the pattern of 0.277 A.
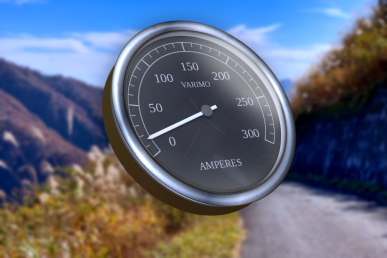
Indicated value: 15 A
